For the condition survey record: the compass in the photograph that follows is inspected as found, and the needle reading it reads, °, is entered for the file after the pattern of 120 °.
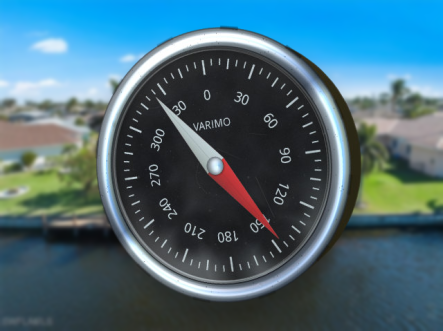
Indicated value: 145 °
